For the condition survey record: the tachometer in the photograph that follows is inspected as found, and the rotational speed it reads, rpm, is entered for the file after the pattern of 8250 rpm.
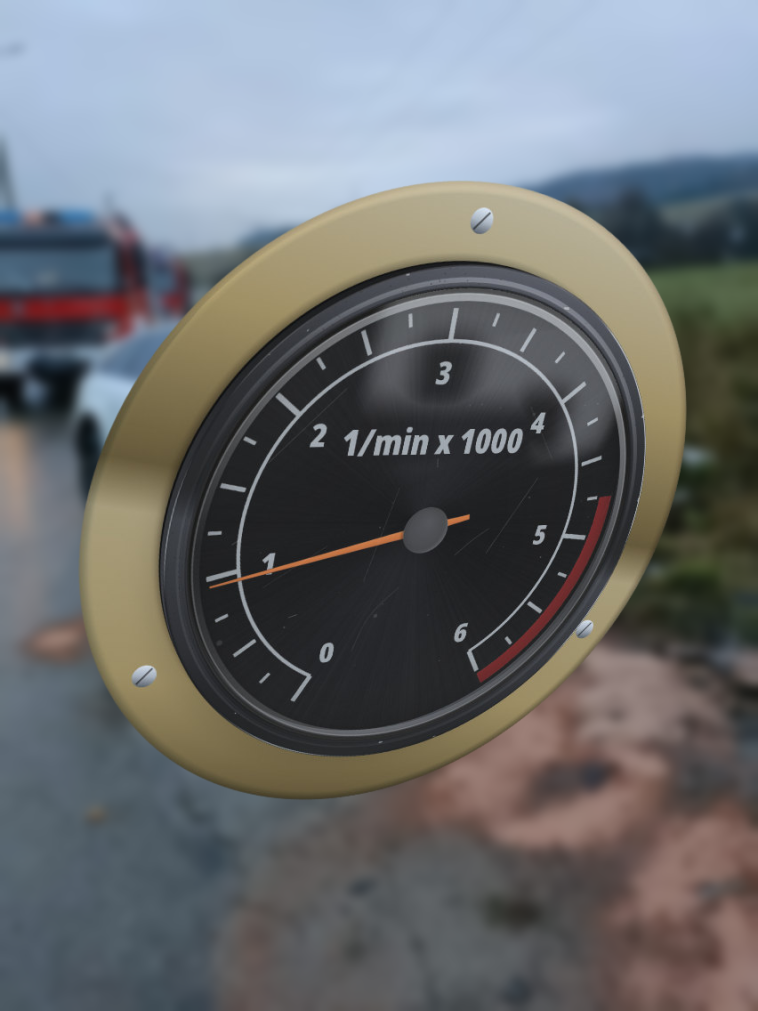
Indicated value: 1000 rpm
